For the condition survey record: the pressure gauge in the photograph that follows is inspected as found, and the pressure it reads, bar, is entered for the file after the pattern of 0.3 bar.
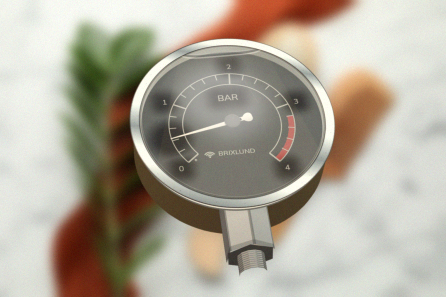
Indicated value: 0.4 bar
